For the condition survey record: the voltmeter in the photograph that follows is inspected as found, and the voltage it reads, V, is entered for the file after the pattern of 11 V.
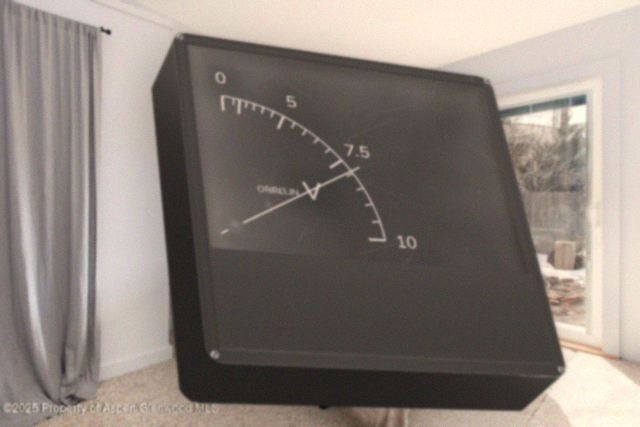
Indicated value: 8 V
